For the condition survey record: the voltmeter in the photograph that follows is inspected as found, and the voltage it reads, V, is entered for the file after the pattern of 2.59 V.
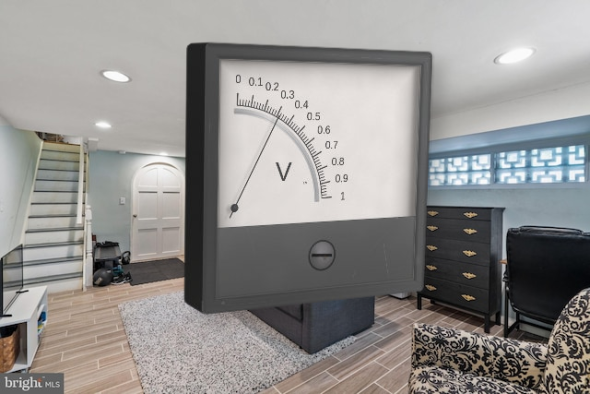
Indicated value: 0.3 V
